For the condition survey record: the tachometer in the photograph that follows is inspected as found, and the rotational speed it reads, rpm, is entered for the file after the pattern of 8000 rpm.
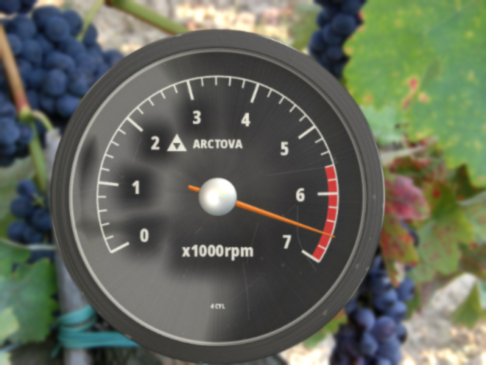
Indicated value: 6600 rpm
